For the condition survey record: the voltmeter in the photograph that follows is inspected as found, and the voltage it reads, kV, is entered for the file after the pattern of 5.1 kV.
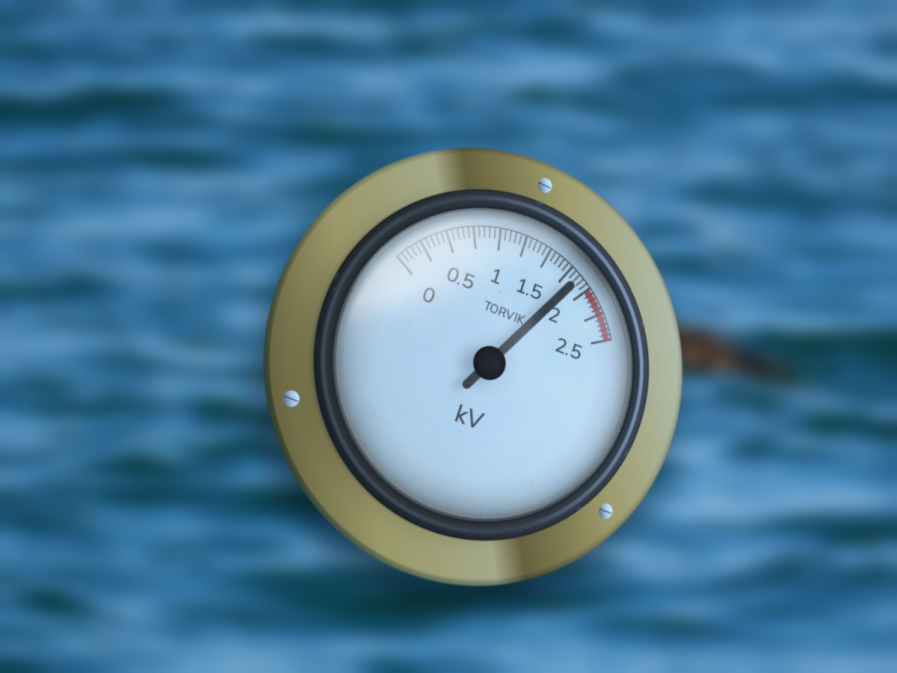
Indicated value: 1.85 kV
